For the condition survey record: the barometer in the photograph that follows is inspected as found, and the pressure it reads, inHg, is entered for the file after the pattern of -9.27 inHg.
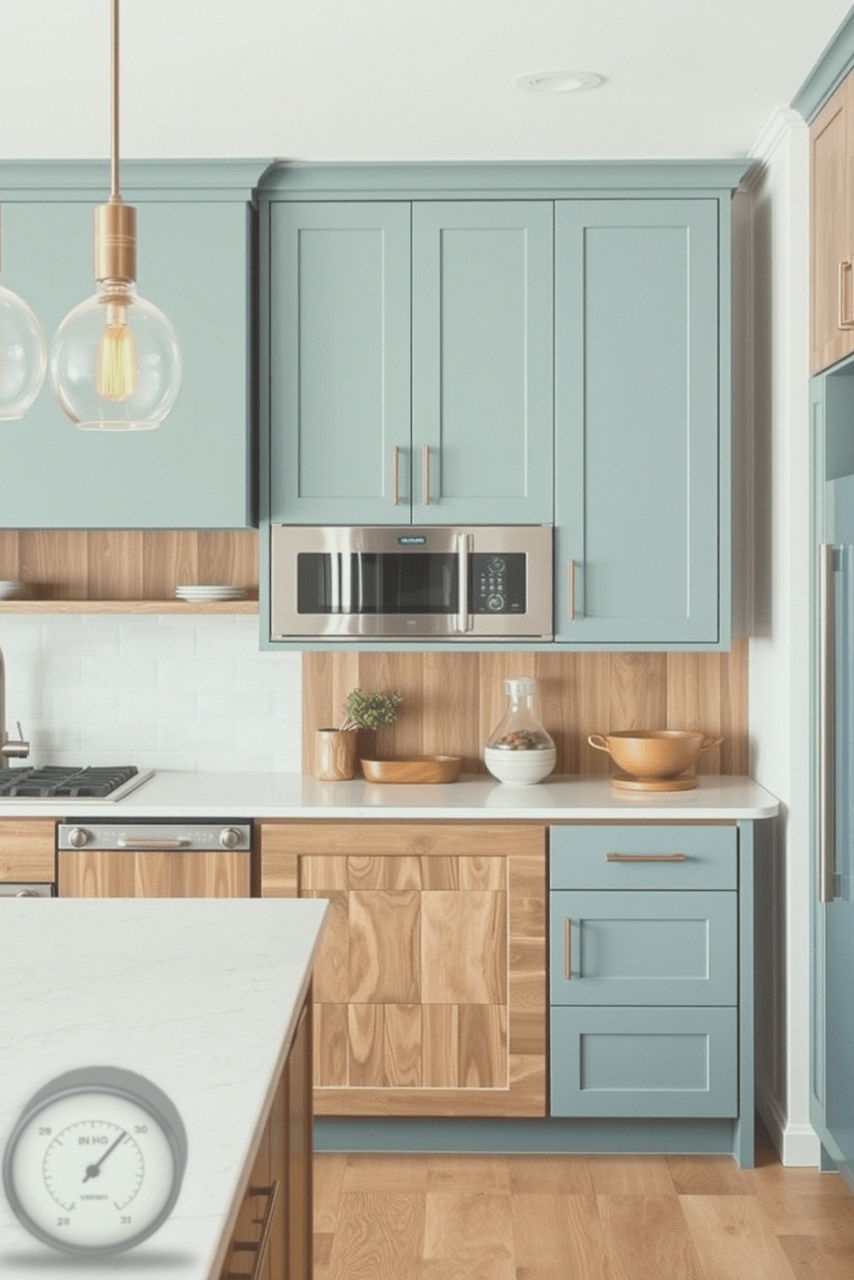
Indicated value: 29.9 inHg
